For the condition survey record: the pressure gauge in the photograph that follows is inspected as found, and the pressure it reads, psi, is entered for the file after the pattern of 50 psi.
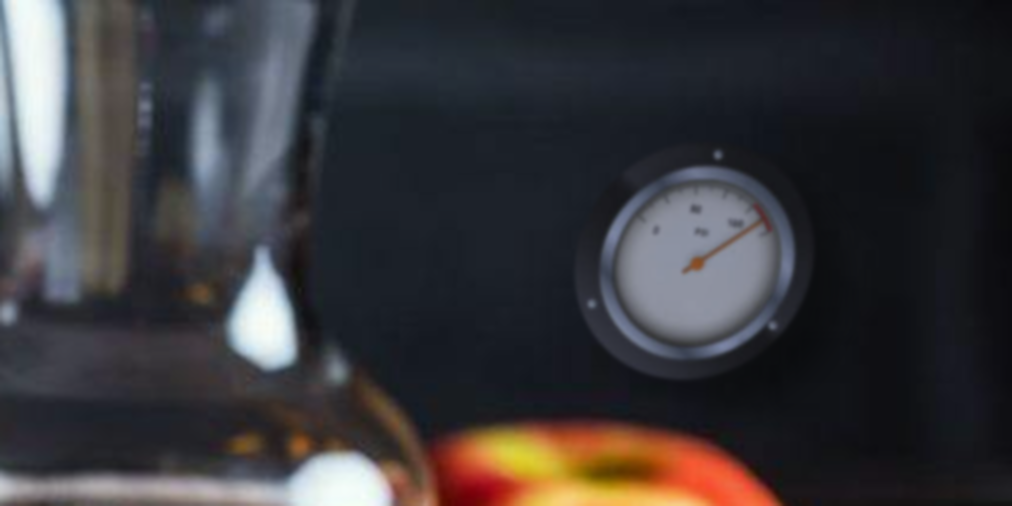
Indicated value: 180 psi
